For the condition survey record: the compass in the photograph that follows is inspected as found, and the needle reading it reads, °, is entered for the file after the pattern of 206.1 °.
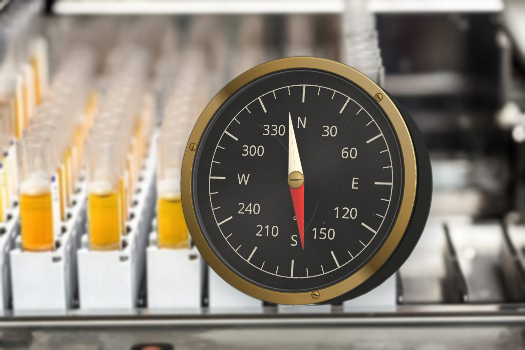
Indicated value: 170 °
